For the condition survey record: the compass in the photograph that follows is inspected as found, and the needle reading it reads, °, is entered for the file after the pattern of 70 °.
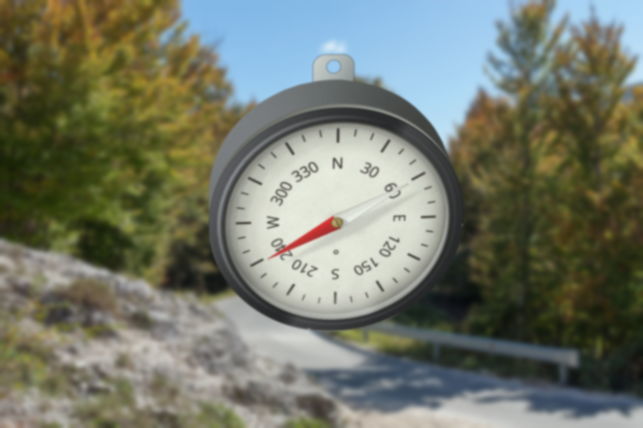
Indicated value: 240 °
